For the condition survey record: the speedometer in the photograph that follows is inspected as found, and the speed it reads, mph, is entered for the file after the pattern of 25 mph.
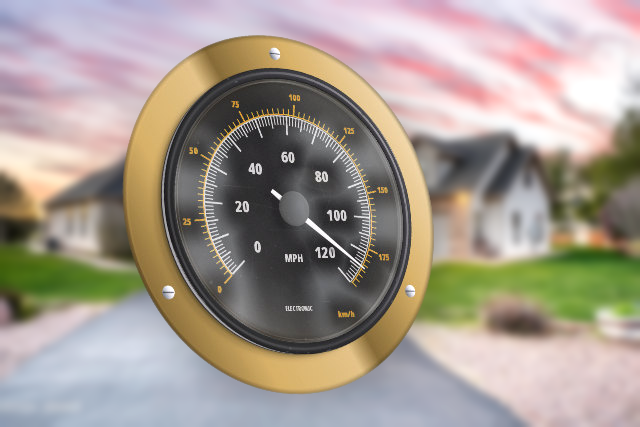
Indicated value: 115 mph
